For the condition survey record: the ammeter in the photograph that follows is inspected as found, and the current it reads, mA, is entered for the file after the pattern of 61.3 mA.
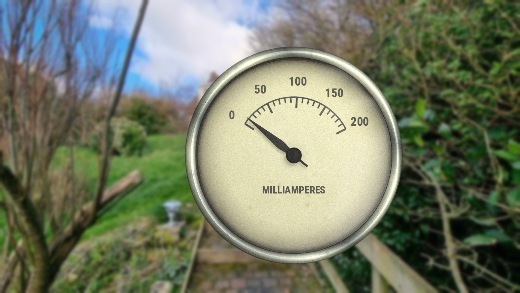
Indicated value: 10 mA
